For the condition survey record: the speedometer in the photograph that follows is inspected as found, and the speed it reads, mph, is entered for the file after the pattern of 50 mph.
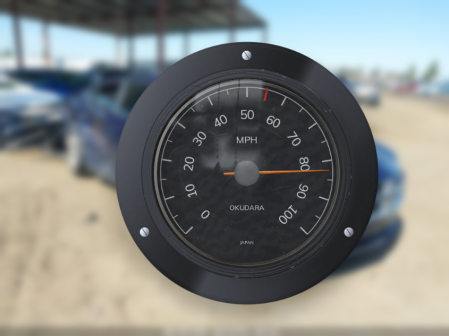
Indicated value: 82.5 mph
